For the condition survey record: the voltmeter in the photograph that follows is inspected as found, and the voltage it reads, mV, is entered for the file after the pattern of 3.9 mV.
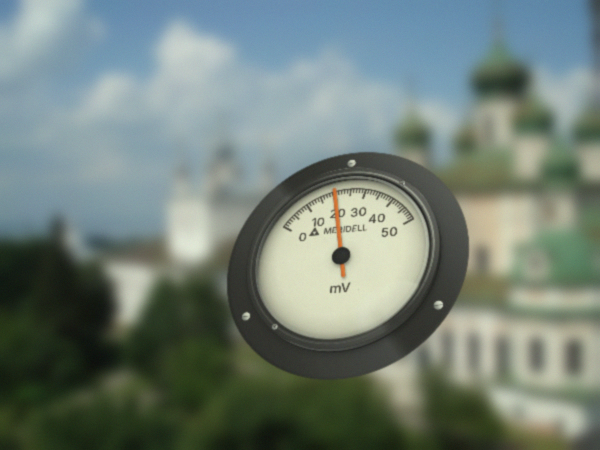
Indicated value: 20 mV
